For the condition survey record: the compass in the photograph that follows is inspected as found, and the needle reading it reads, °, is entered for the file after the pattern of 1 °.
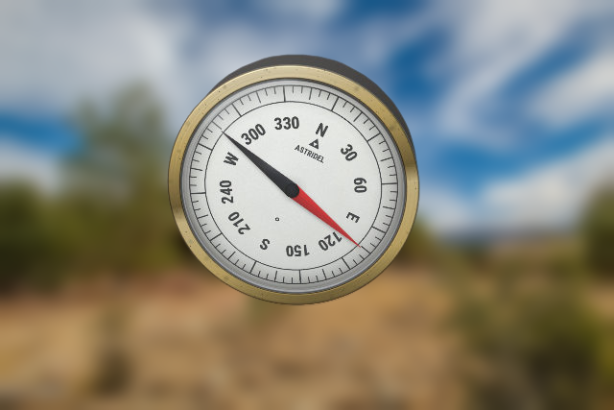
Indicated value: 105 °
